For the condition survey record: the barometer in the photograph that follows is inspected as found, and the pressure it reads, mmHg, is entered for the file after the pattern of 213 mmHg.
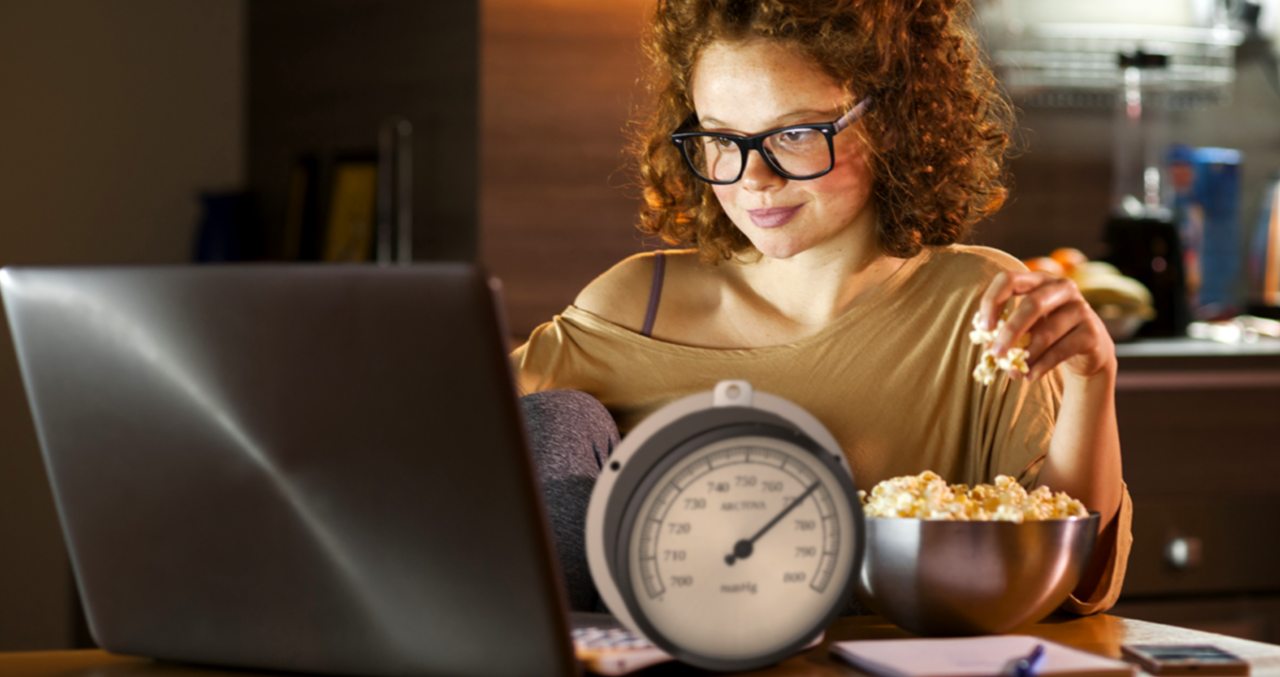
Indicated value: 770 mmHg
